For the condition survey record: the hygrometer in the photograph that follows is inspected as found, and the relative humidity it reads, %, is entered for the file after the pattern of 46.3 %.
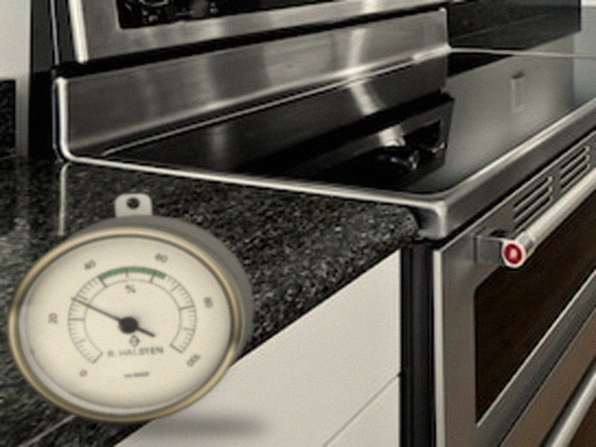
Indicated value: 30 %
